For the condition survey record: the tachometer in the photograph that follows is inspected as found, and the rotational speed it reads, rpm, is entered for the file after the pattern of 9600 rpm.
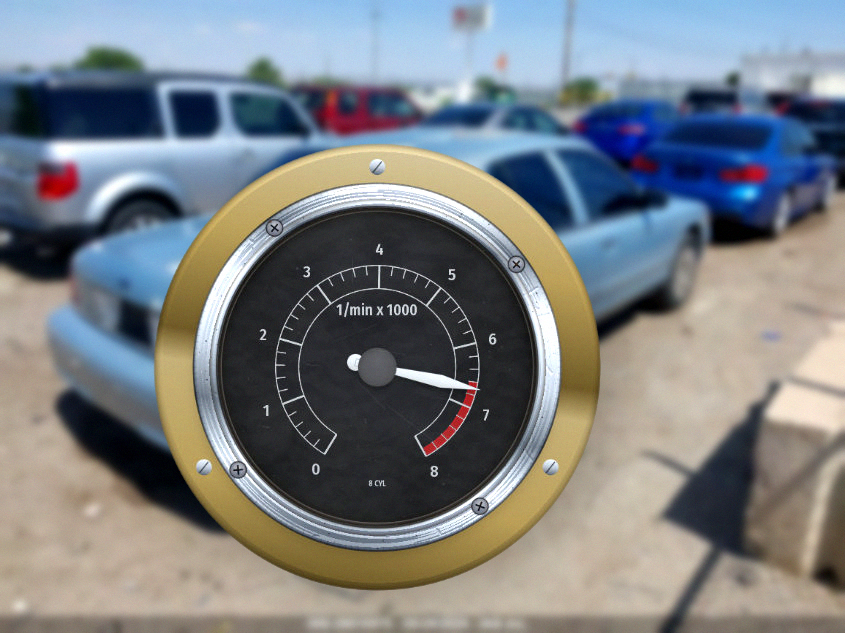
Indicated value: 6700 rpm
